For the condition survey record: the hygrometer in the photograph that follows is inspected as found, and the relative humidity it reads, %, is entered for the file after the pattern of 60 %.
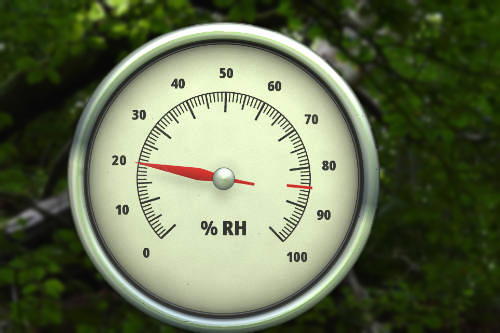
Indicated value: 20 %
